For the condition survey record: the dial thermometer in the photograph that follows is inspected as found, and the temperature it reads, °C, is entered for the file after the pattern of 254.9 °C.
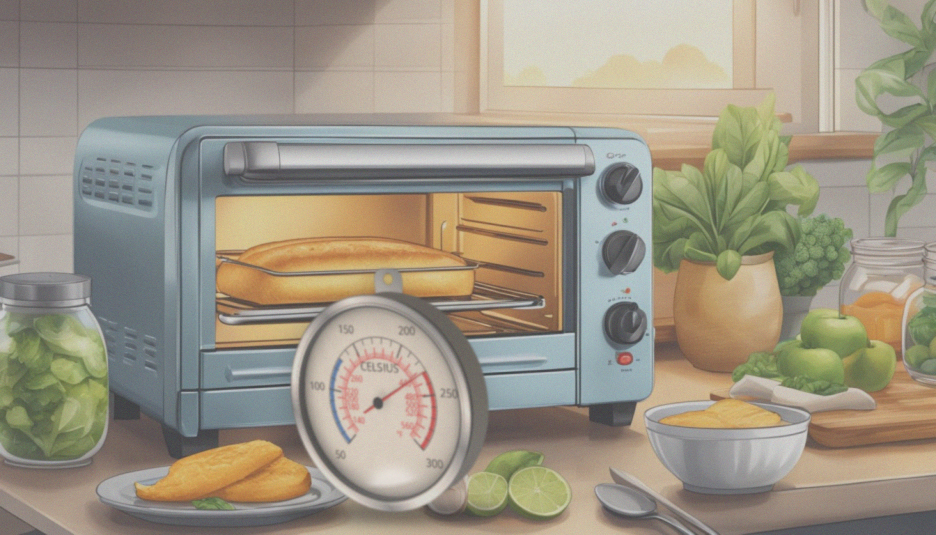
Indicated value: 230 °C
